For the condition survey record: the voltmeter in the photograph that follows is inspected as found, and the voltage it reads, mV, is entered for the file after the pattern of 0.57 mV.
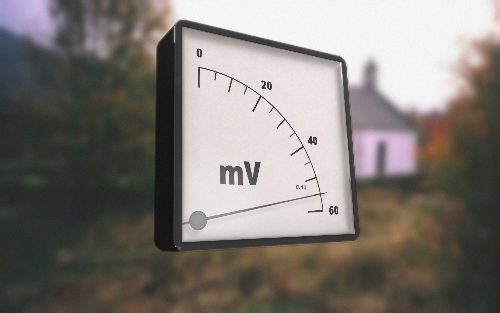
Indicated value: 55 mV
